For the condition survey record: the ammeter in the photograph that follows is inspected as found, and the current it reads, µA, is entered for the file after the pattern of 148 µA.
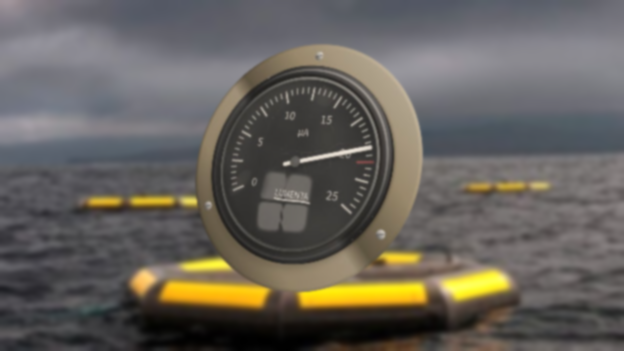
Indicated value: 20 µA
